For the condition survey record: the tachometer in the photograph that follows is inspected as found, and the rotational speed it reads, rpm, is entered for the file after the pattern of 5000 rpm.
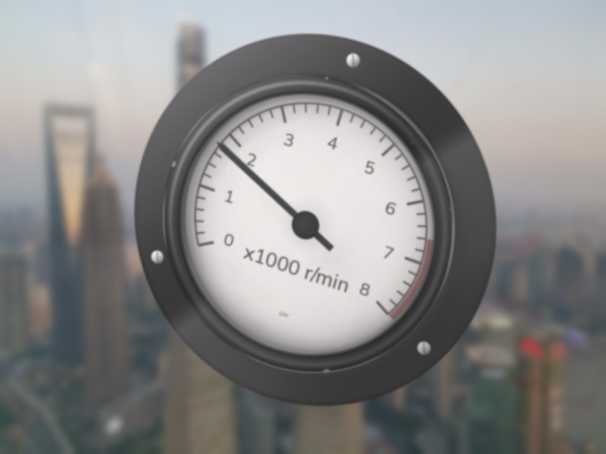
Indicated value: 1800 rpm
